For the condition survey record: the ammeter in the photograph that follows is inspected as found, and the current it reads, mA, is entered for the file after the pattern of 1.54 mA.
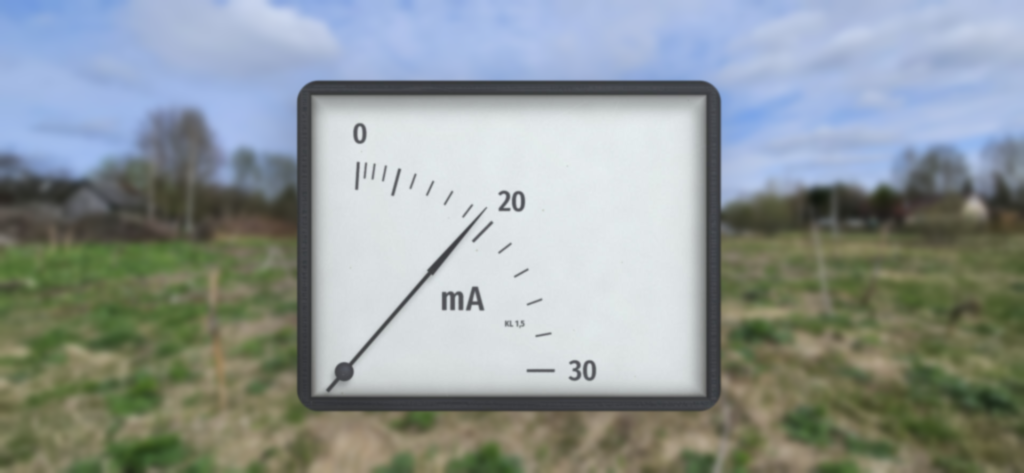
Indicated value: 19 mA
